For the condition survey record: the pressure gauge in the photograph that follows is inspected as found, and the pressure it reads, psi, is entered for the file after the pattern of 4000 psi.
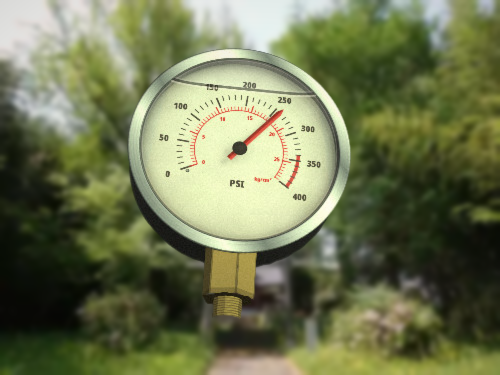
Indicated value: 260 psi
